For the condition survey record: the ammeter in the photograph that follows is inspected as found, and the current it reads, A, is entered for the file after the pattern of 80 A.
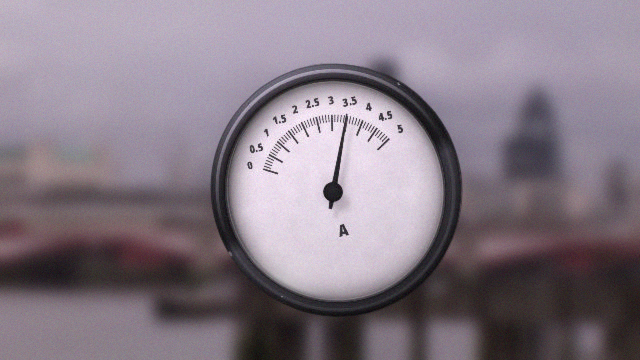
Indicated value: 3.5 A
